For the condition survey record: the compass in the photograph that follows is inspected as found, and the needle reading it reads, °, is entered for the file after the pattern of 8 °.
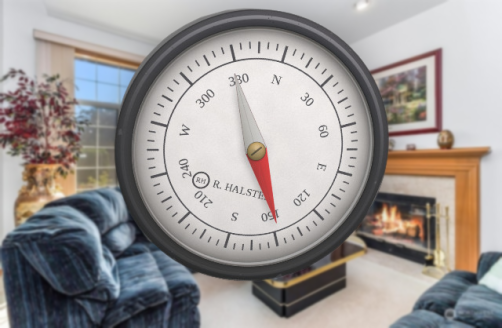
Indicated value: 147.5 °
